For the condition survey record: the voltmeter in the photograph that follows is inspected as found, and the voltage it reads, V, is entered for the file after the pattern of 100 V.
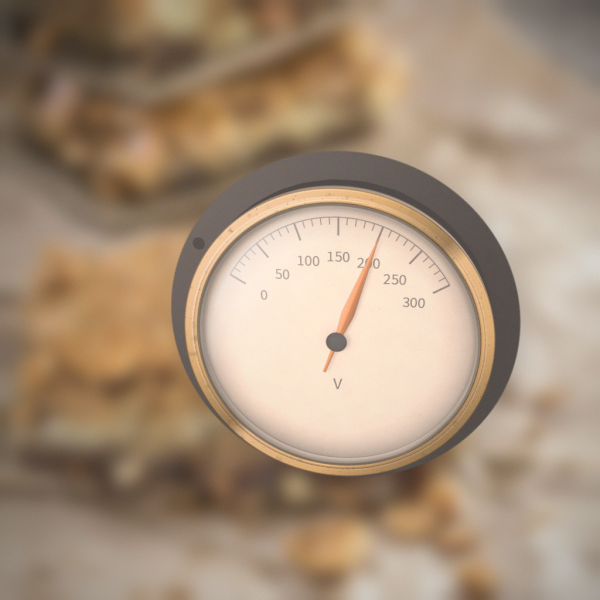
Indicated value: 200 V
